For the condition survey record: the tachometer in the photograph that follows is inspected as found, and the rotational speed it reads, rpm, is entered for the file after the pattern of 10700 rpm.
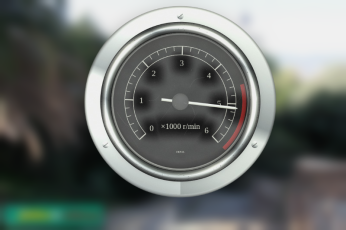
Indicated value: 5100 rpm
